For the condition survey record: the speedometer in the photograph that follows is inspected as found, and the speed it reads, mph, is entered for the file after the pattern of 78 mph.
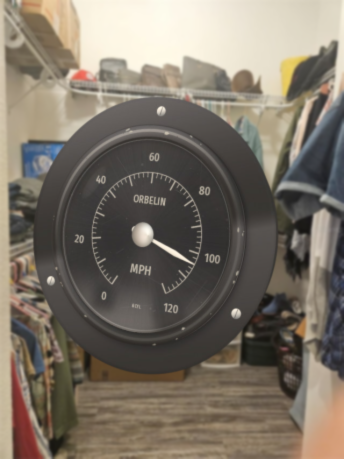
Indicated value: 104 mph
